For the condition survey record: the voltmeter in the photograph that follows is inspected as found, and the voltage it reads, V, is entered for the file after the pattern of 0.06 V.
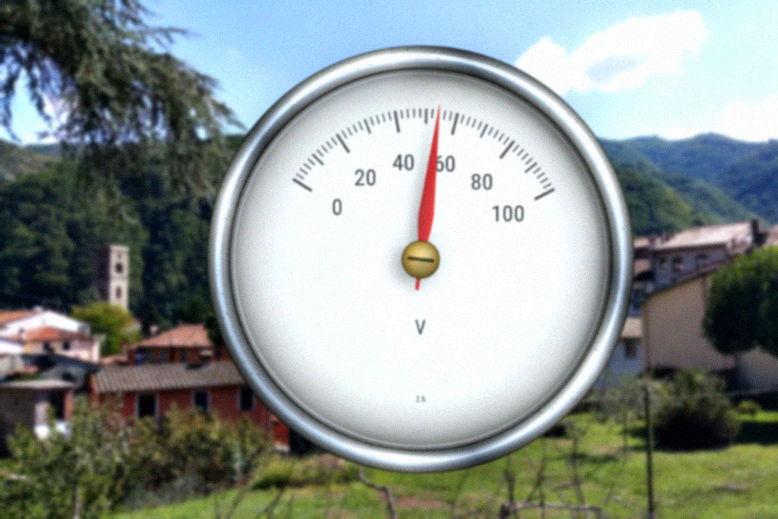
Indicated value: 54 V
